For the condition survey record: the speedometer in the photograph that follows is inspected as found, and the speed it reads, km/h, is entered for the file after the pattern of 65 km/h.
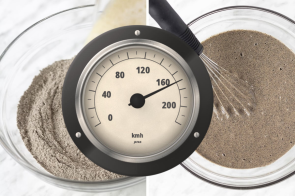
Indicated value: 170 km/h
